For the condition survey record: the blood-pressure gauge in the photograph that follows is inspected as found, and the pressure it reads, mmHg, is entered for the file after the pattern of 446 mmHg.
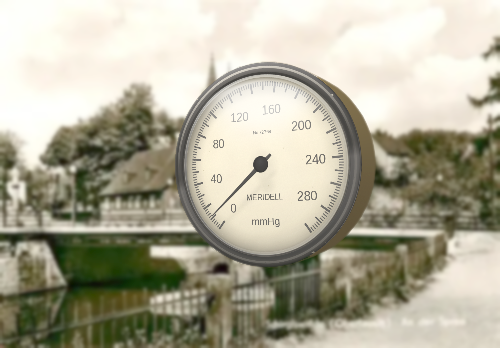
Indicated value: 10 mmHg
